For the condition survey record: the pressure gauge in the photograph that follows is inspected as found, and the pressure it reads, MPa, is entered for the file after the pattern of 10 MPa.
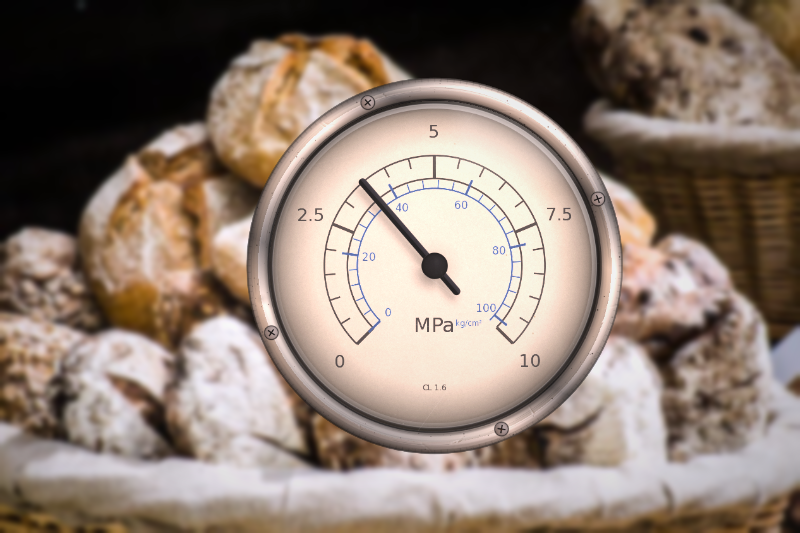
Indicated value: 3.5 MPa
